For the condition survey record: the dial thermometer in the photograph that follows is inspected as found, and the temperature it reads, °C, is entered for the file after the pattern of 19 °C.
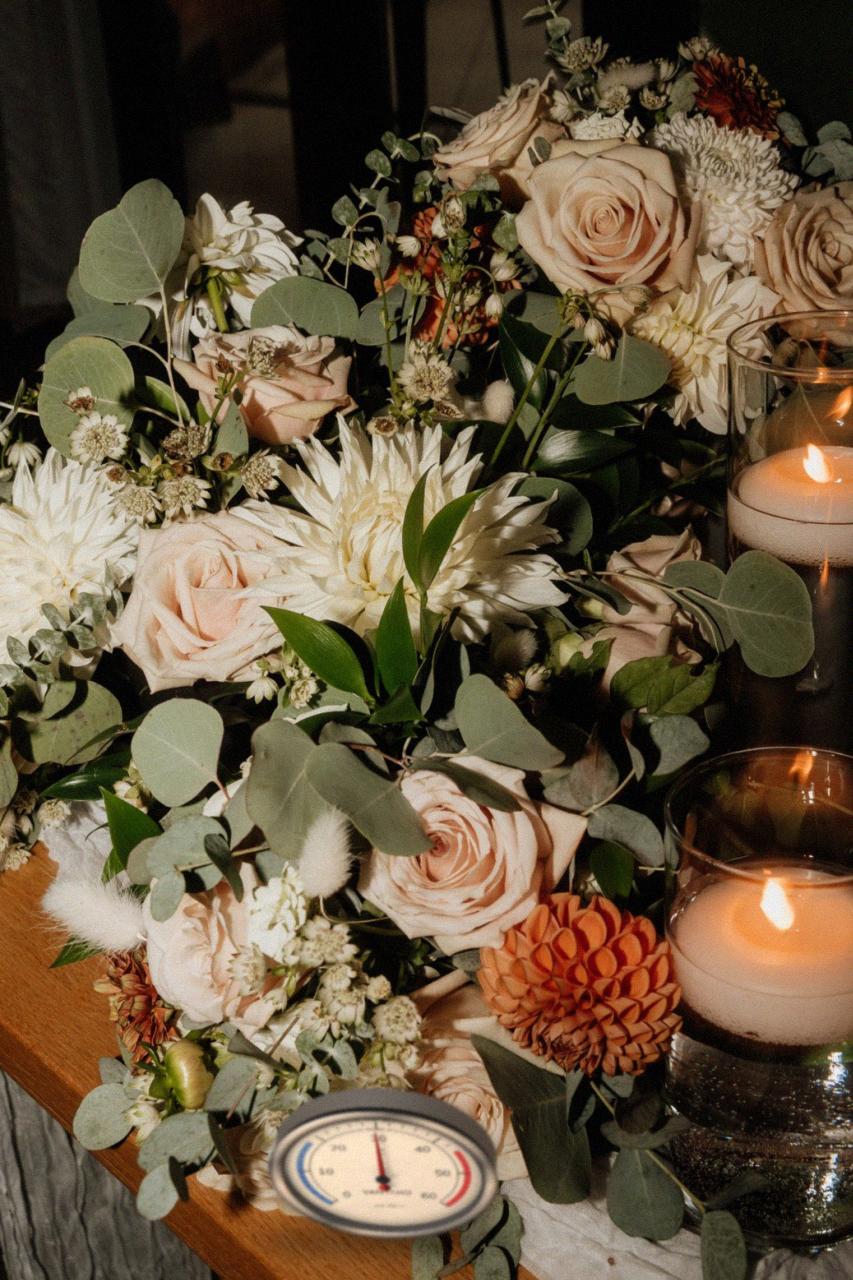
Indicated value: 30 °C
